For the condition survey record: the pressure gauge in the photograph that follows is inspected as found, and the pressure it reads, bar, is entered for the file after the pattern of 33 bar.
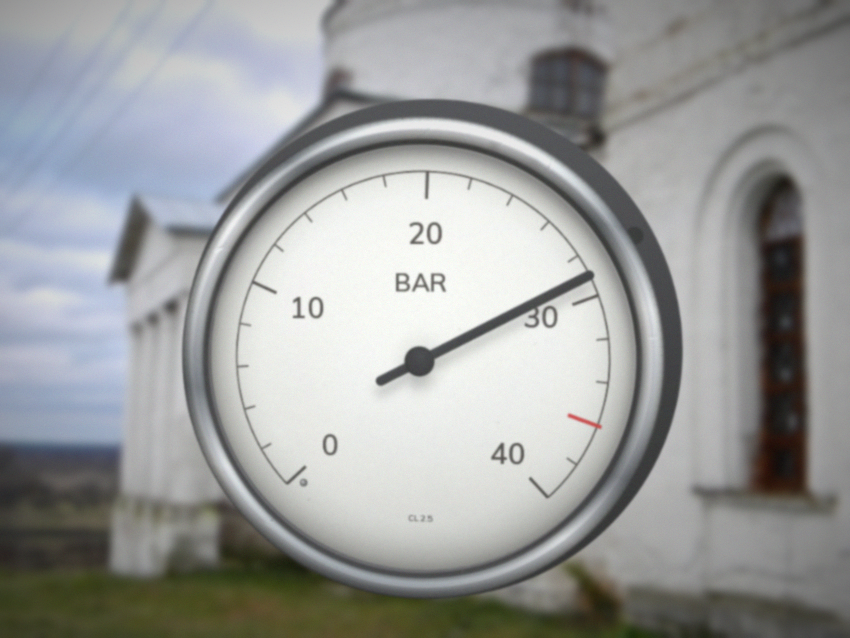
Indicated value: 29 bar
